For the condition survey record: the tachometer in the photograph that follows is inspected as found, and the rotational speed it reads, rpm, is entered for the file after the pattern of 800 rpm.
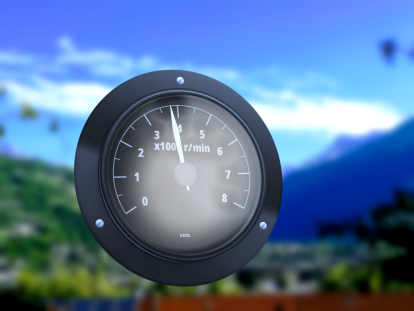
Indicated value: 3750 rpm
